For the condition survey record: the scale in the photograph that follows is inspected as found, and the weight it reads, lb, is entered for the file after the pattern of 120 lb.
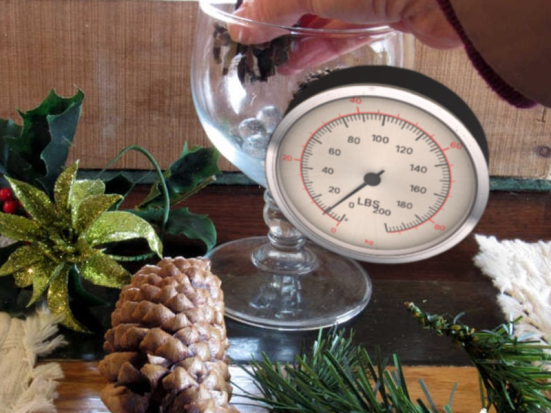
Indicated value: 10 lb
